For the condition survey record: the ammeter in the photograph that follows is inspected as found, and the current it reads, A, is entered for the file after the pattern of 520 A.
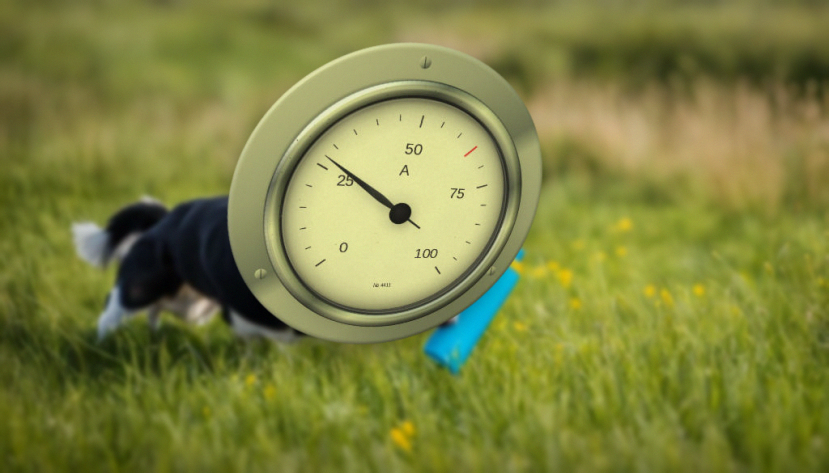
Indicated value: 27.5 A
